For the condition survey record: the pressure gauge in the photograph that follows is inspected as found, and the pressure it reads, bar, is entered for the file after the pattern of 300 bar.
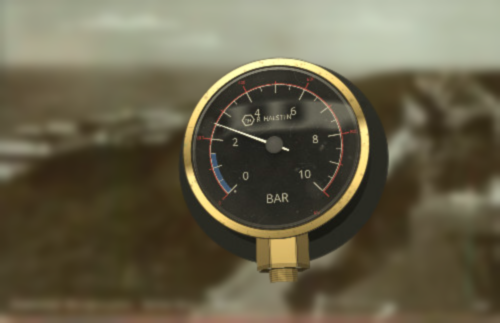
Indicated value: 2.5 bar
